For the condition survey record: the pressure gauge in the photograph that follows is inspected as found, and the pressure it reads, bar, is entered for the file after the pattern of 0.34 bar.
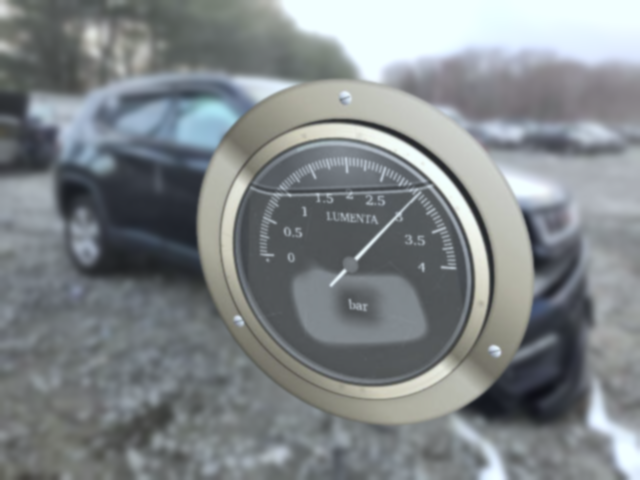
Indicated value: 3 bar
